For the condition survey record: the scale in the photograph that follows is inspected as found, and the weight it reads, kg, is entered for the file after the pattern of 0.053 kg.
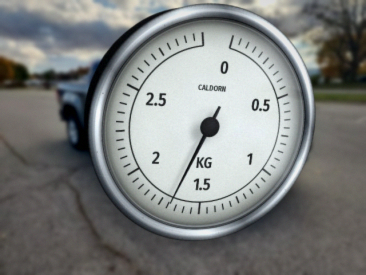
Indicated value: 1.7 kg
